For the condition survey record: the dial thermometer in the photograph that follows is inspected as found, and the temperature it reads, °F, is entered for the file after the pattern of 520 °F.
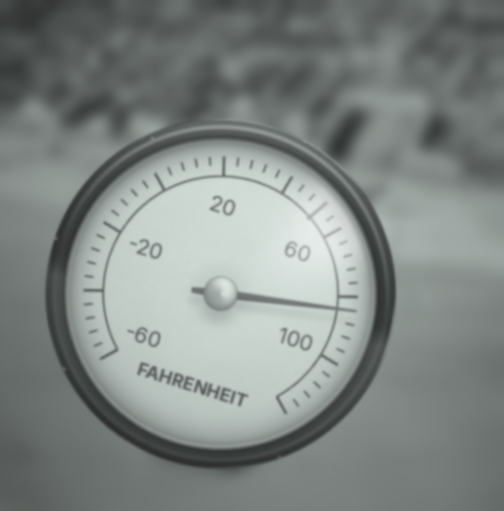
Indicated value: 84 °F
